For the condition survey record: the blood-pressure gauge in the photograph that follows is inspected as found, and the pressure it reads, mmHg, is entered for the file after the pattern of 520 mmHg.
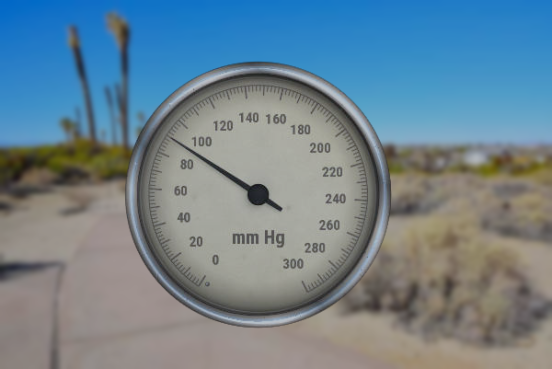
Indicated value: 90 mmHg
